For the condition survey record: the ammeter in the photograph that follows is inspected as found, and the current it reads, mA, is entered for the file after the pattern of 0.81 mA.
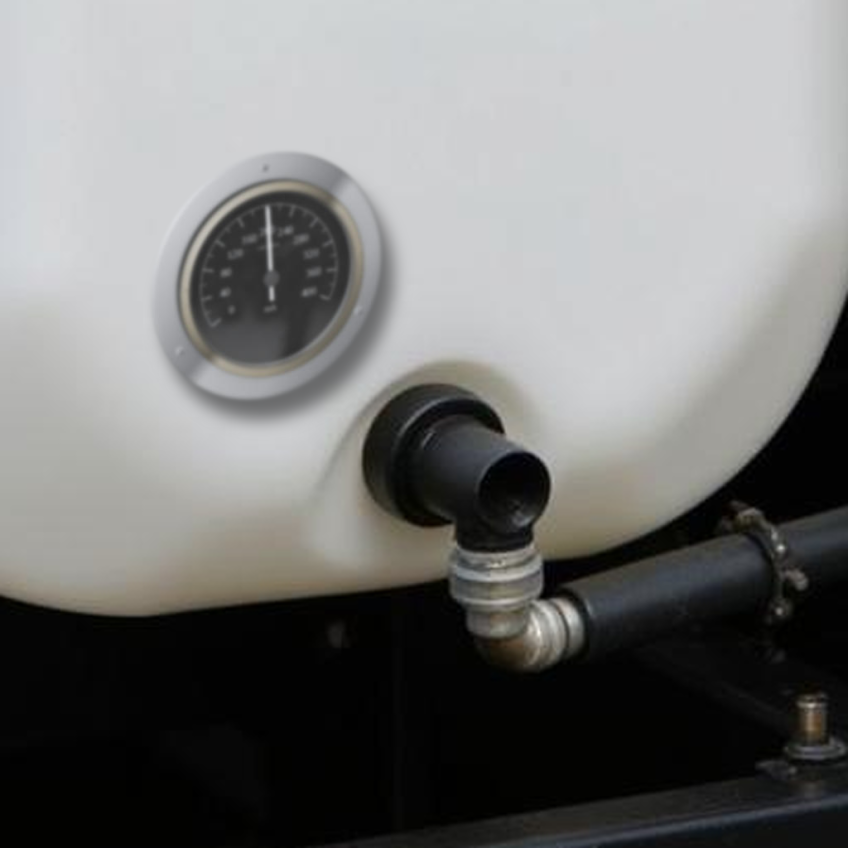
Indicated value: 200 mA
